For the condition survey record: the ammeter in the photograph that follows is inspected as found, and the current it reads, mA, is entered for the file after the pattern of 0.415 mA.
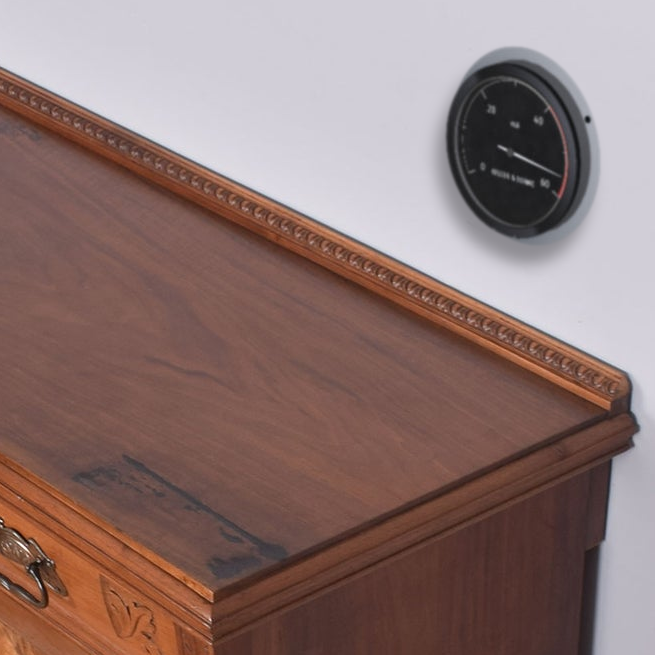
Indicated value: 55 mA
